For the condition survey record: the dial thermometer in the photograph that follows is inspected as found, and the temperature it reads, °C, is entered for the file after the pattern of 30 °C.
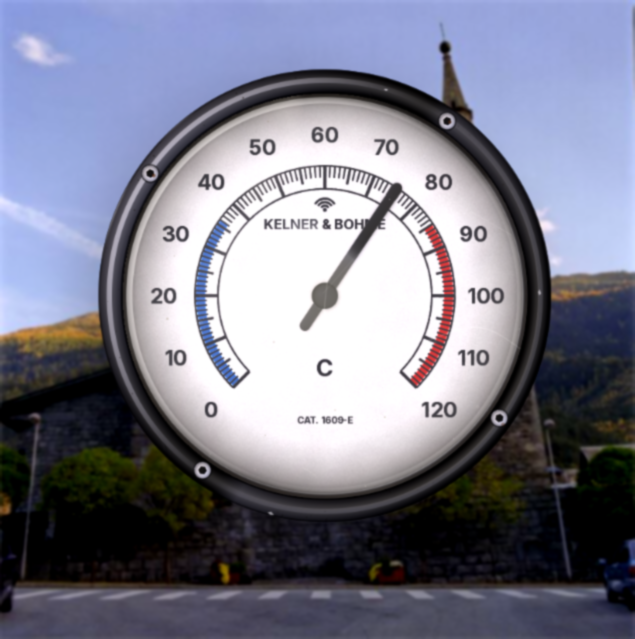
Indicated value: 75 °C
